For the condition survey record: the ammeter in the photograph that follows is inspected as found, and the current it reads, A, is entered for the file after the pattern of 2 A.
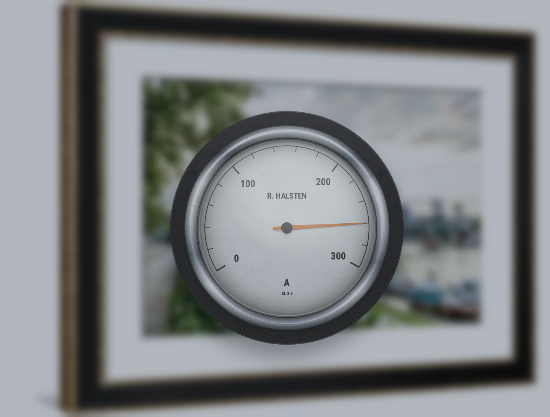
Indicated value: 260 A
